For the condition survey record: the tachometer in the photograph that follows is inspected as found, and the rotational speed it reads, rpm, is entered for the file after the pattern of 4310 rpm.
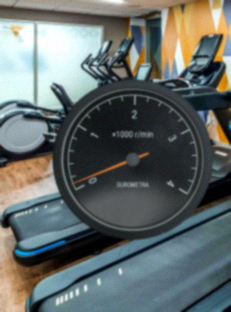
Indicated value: 100 rpm
